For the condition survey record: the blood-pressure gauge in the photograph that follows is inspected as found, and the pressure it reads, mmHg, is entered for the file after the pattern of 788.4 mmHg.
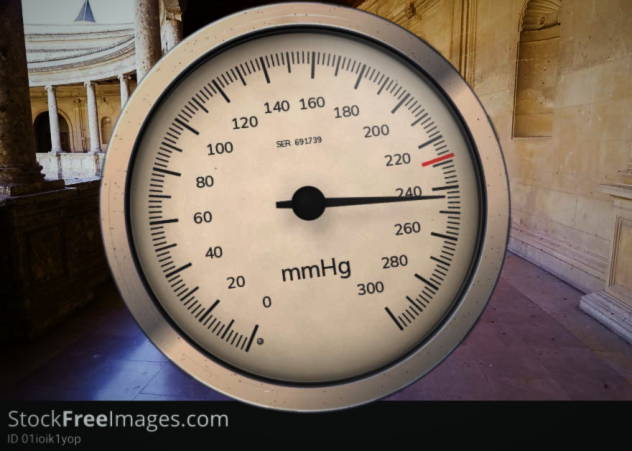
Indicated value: 244 mmHg
